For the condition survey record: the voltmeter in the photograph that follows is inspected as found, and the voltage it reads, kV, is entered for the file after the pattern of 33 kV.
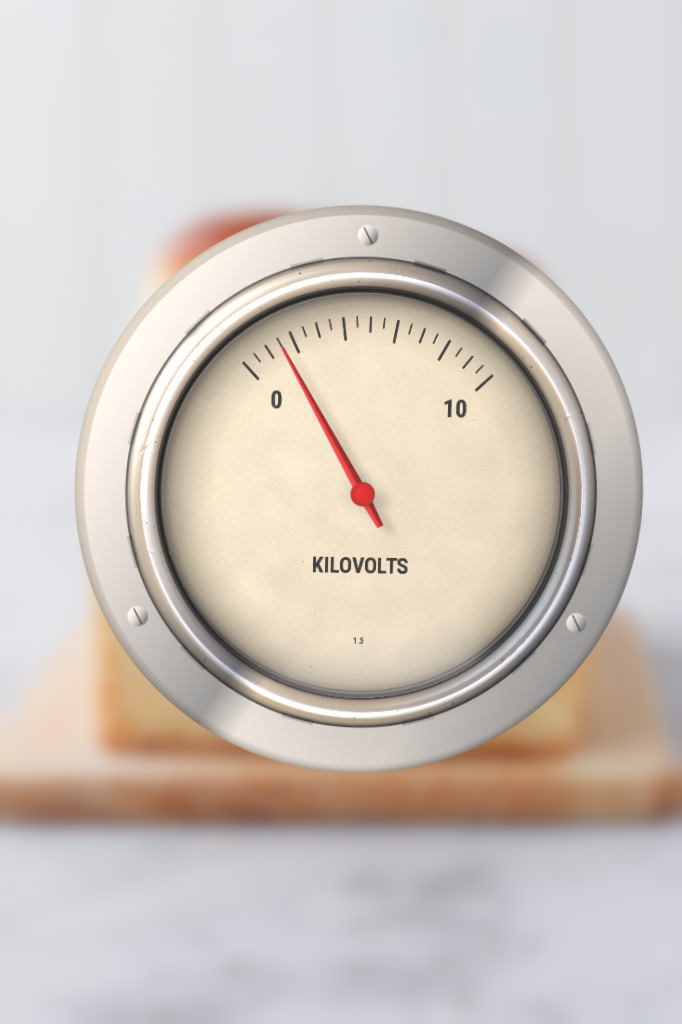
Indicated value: 1.5 kV
